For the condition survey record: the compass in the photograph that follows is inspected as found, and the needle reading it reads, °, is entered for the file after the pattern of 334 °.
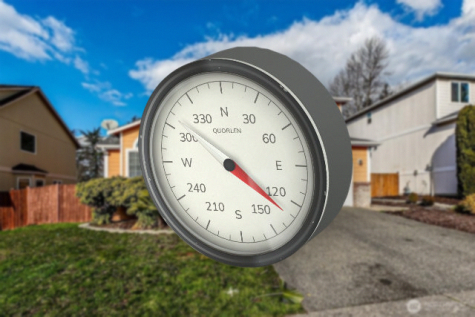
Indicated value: 130 °
